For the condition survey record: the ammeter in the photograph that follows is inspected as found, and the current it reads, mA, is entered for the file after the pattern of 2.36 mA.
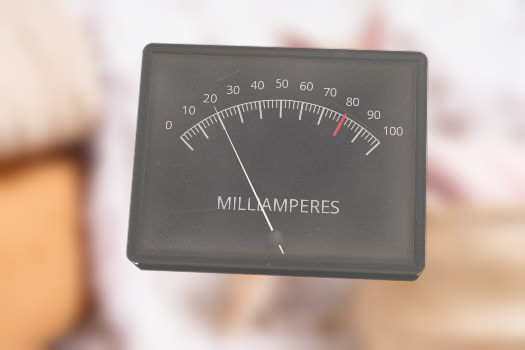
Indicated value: 20 mA
